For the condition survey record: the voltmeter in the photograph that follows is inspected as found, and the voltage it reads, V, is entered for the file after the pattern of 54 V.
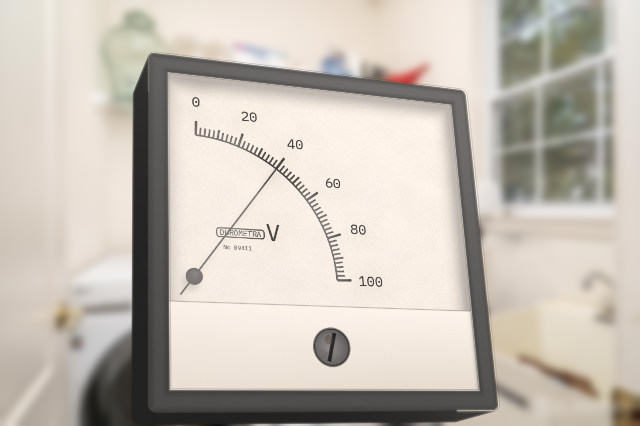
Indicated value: 40 V
